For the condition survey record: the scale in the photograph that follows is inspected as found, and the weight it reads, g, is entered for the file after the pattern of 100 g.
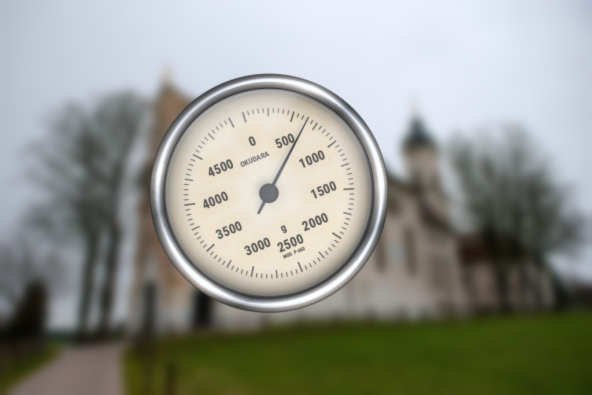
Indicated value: 650 g
